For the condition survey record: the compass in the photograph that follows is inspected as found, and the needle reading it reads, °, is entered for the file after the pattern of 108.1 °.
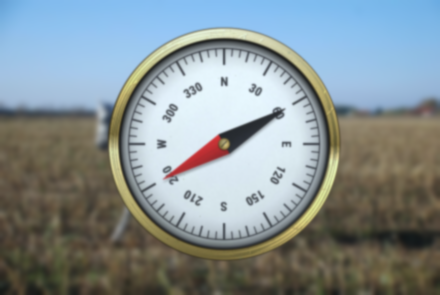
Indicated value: 240 °
